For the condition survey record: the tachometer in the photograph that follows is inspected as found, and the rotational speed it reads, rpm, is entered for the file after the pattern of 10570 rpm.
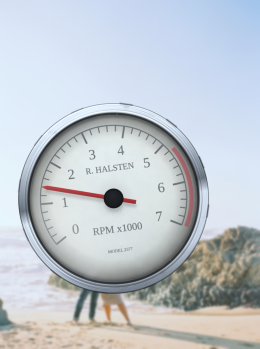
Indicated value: 1400 rpm
